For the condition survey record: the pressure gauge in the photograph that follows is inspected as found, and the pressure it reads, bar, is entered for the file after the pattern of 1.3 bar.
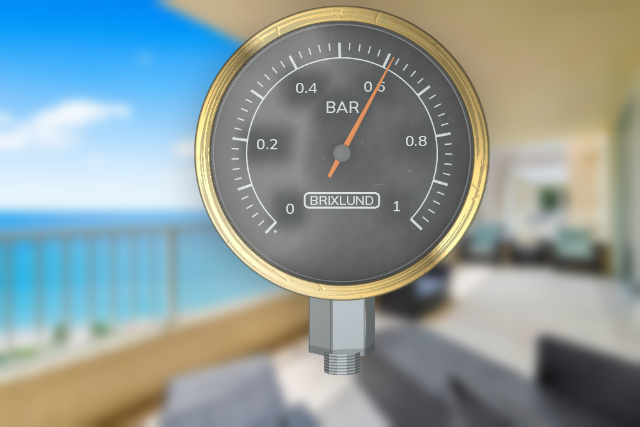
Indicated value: 0.61 bar
